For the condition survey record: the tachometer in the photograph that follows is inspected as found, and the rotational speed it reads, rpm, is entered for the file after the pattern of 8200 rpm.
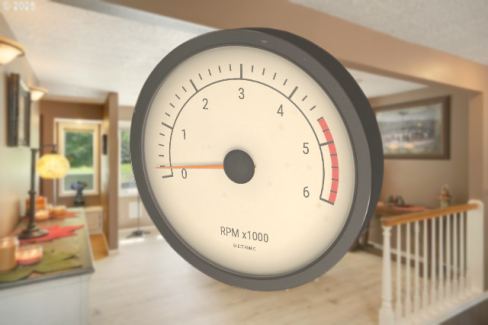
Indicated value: 200 rpm
